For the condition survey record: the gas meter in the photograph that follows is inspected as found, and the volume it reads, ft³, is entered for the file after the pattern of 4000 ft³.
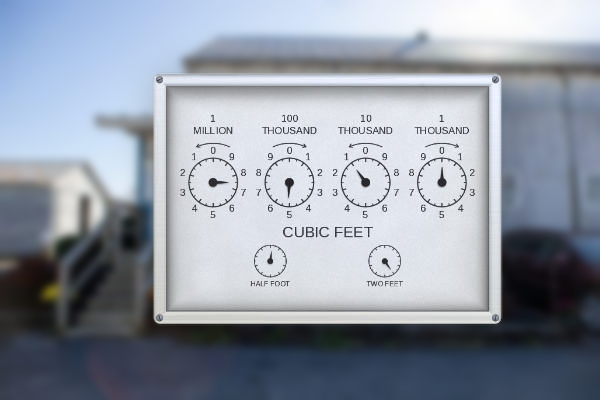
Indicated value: 751000 ft³
